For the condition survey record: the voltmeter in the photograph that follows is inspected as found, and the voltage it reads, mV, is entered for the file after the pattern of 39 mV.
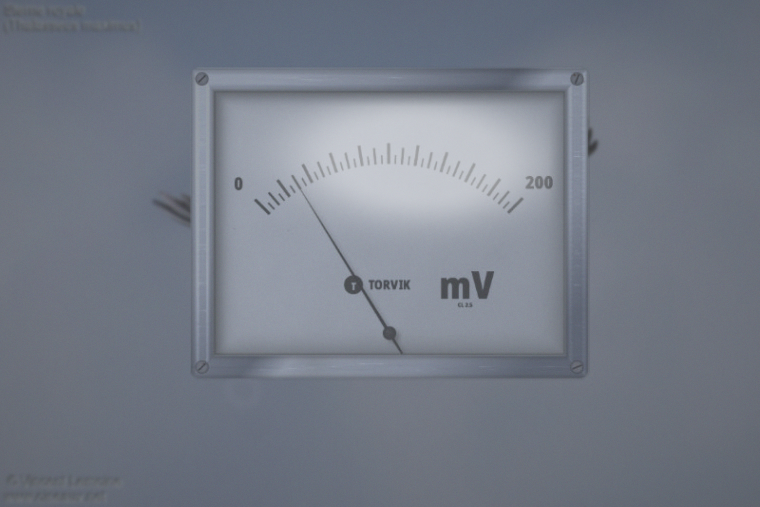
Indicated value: 30 mV
